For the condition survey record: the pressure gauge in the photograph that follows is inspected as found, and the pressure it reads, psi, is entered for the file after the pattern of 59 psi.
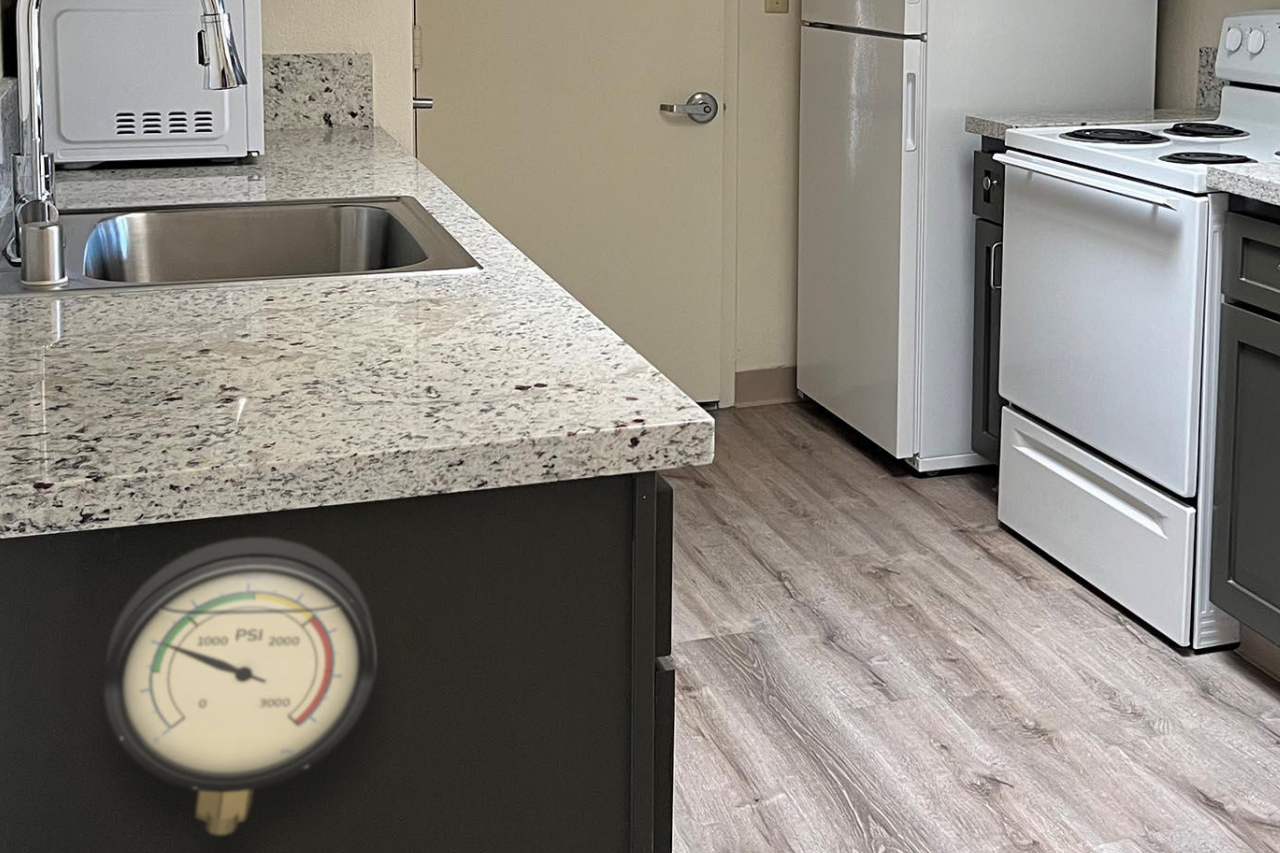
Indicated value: 750 psi
